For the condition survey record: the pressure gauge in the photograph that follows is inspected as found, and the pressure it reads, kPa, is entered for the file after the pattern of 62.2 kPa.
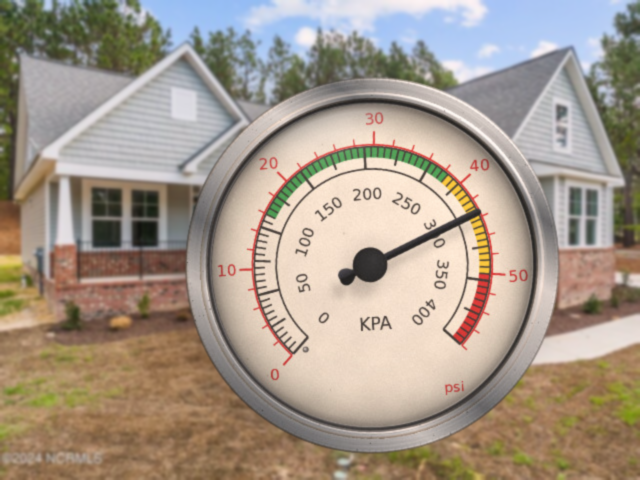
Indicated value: 300 kPa
